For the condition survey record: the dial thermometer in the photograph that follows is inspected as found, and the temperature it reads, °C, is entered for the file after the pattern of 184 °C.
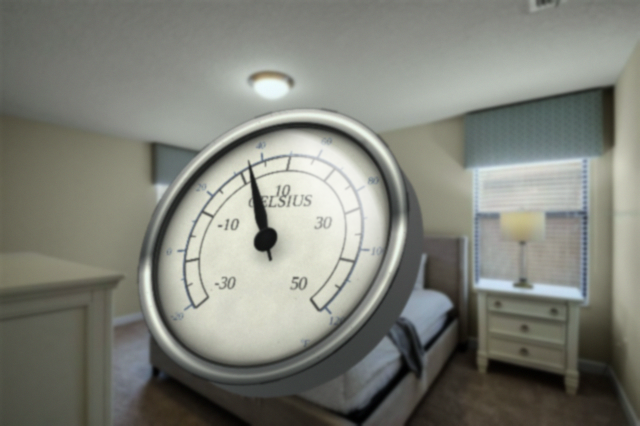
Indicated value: 2.5 °C
